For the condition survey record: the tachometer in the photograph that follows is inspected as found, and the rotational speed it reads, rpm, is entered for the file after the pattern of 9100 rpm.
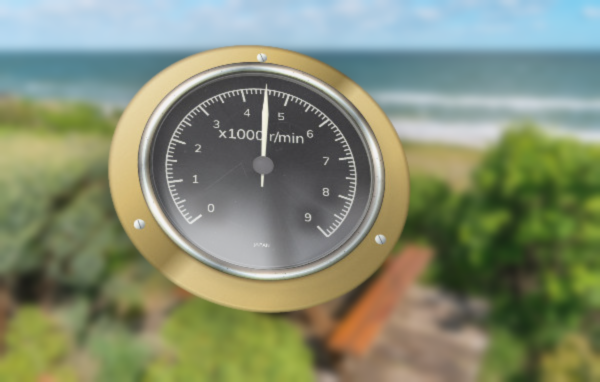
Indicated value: 4500 rpm
